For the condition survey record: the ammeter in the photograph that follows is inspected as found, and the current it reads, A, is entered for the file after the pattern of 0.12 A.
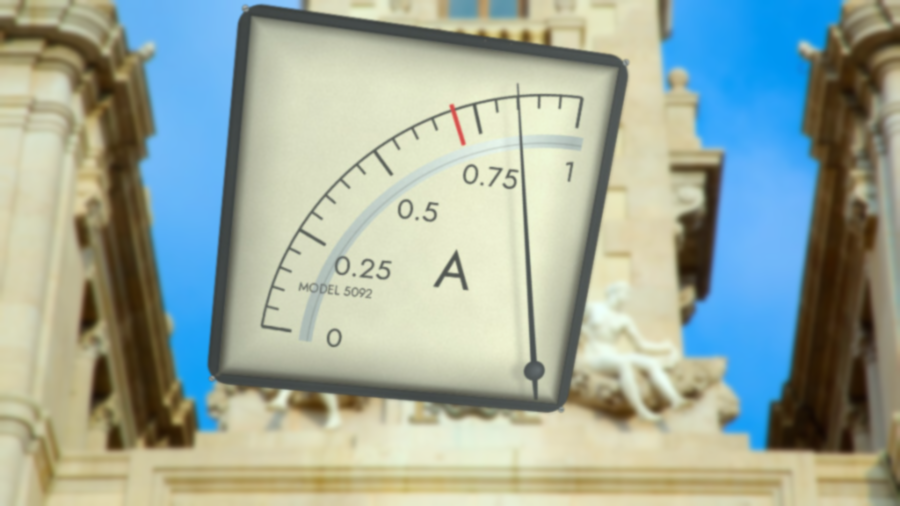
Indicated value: 0.85 A
